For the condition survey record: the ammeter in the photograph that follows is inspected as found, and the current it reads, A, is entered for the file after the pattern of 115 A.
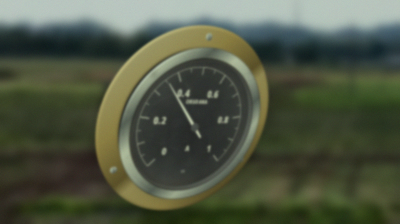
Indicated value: 0.35 A
